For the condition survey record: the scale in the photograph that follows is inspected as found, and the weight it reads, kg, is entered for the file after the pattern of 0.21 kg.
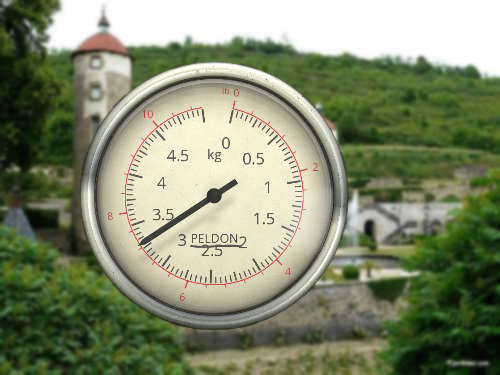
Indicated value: 3.3 kg
